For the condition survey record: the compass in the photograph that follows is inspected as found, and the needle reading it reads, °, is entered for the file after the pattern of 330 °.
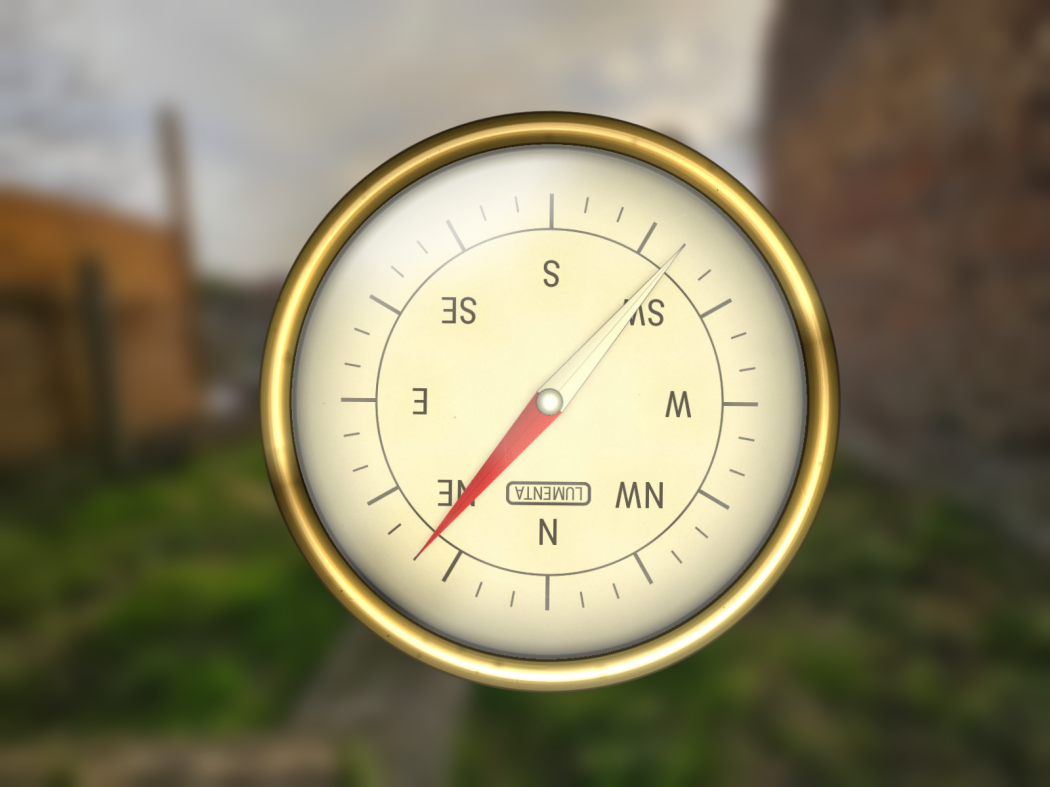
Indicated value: 40 °
